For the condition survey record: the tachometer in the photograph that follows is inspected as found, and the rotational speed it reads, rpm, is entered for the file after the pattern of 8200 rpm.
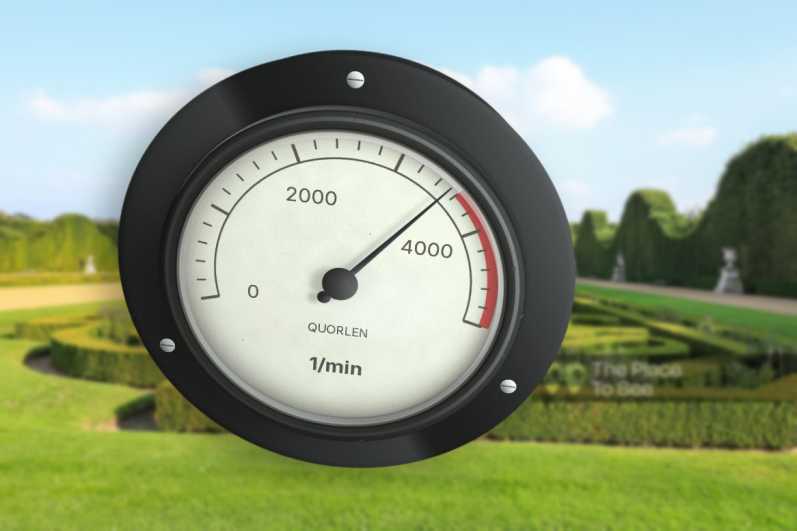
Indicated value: 3500 rpm
